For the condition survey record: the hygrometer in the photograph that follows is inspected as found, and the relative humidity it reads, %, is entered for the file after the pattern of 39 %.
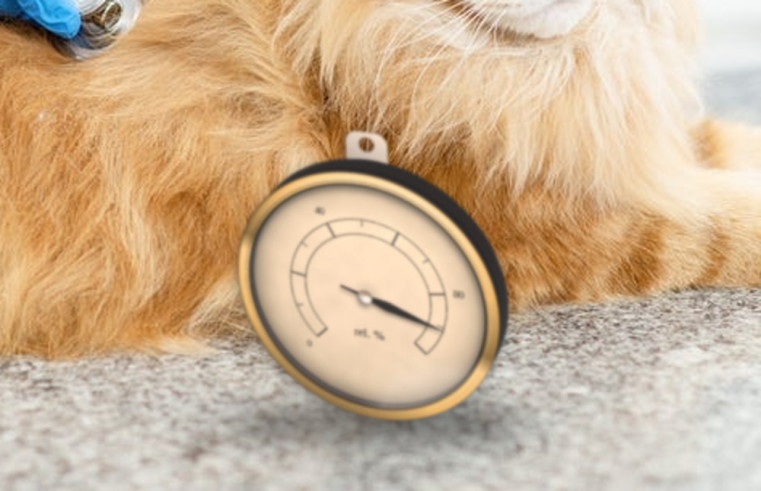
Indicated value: 90 %
